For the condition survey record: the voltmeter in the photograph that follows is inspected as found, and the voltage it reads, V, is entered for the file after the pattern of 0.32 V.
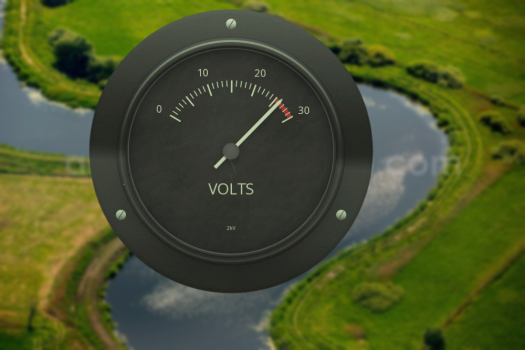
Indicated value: 26 V
